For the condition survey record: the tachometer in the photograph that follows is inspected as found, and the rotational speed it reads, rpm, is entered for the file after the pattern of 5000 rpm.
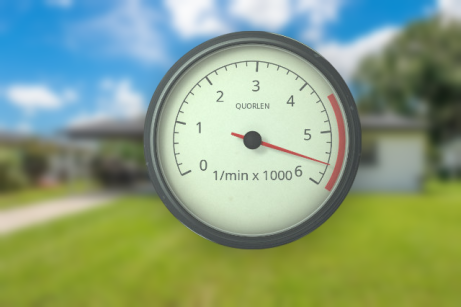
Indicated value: 5600 rpm
